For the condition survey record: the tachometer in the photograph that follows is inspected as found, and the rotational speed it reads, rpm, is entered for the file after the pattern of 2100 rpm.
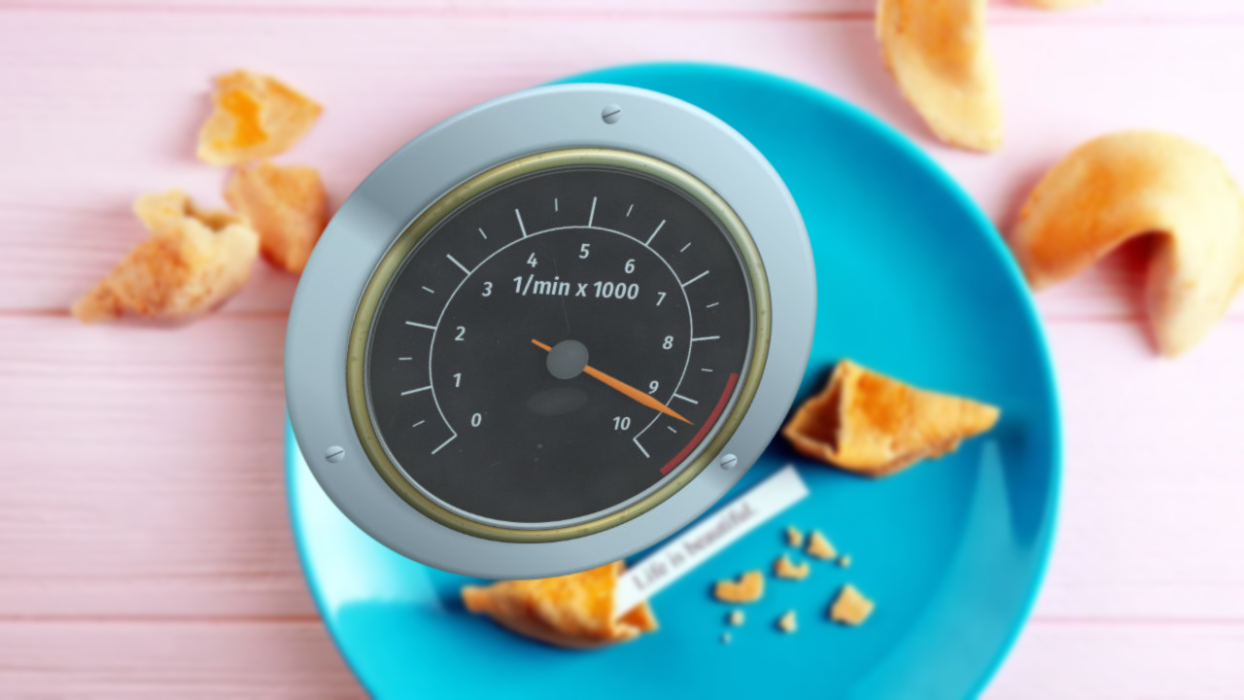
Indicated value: 9250 rpm
